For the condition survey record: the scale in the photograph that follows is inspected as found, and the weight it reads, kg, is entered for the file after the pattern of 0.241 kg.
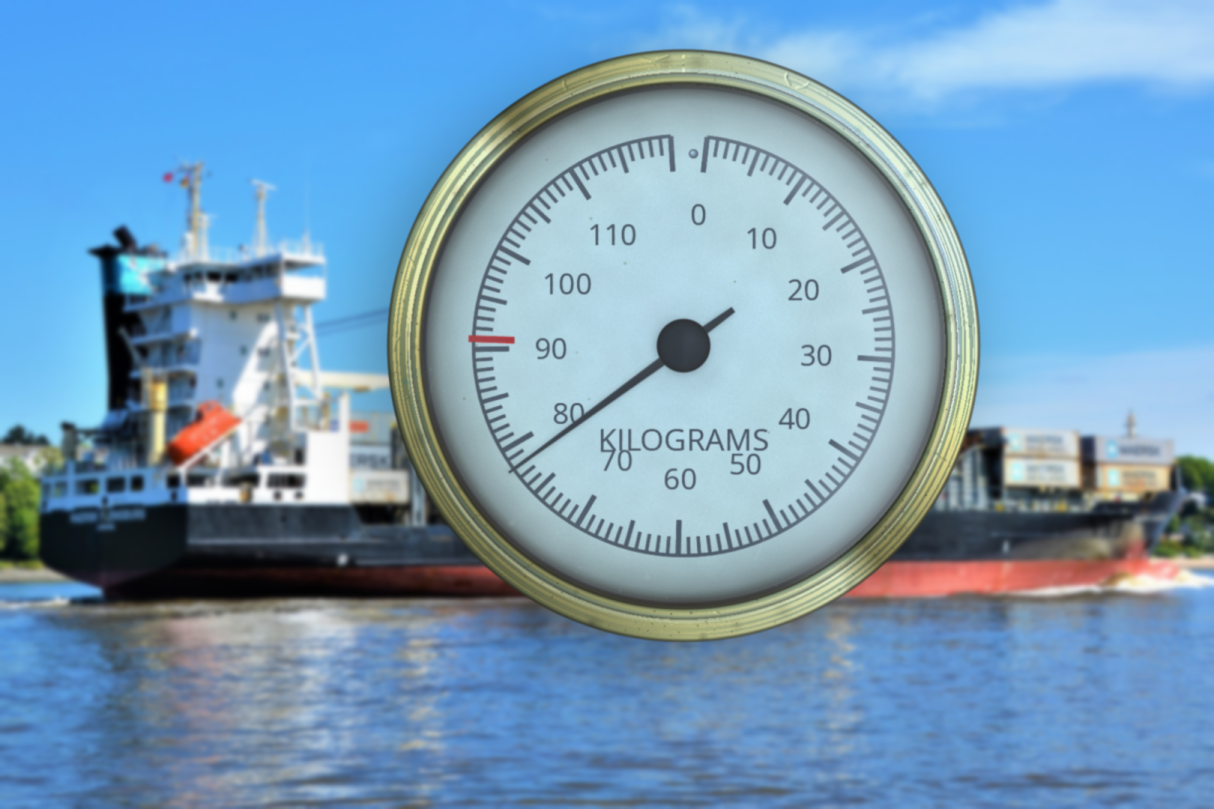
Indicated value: 78 kg
